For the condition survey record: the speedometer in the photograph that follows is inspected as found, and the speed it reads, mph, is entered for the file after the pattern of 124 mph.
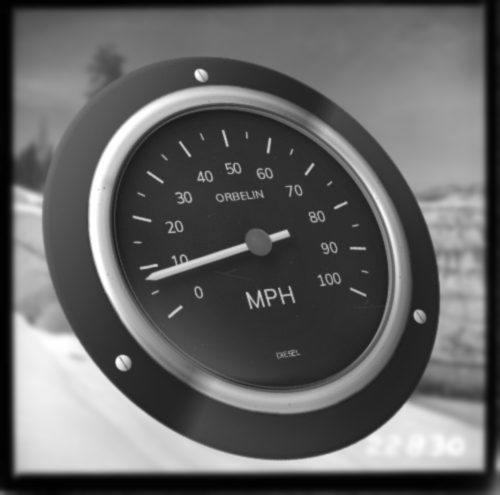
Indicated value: 7.5 mph
